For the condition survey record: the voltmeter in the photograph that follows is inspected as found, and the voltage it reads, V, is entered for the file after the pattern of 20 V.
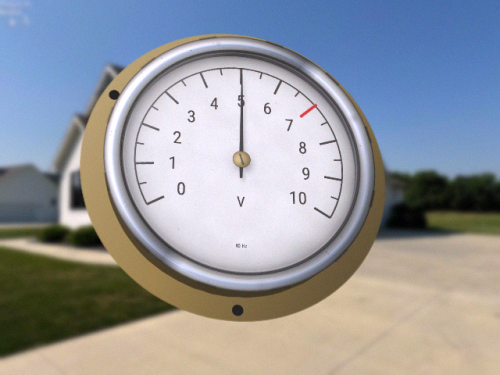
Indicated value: 5 V
